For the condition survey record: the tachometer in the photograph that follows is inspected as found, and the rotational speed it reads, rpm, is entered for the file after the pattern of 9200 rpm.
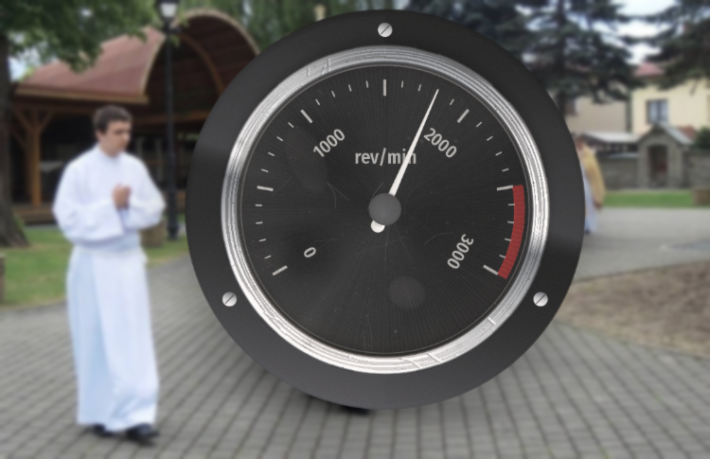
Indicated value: 1800 rpm
